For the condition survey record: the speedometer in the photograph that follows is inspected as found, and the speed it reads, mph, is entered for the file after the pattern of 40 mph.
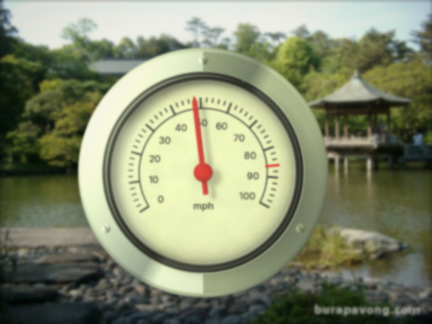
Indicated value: 48 mph
